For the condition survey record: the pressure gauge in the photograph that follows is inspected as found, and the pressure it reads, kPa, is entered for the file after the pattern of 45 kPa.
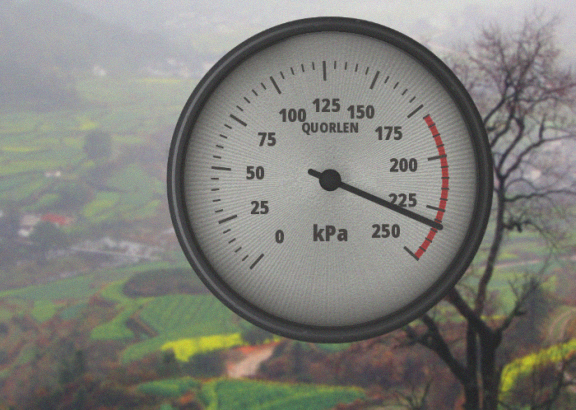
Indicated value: 232.5 kPa
